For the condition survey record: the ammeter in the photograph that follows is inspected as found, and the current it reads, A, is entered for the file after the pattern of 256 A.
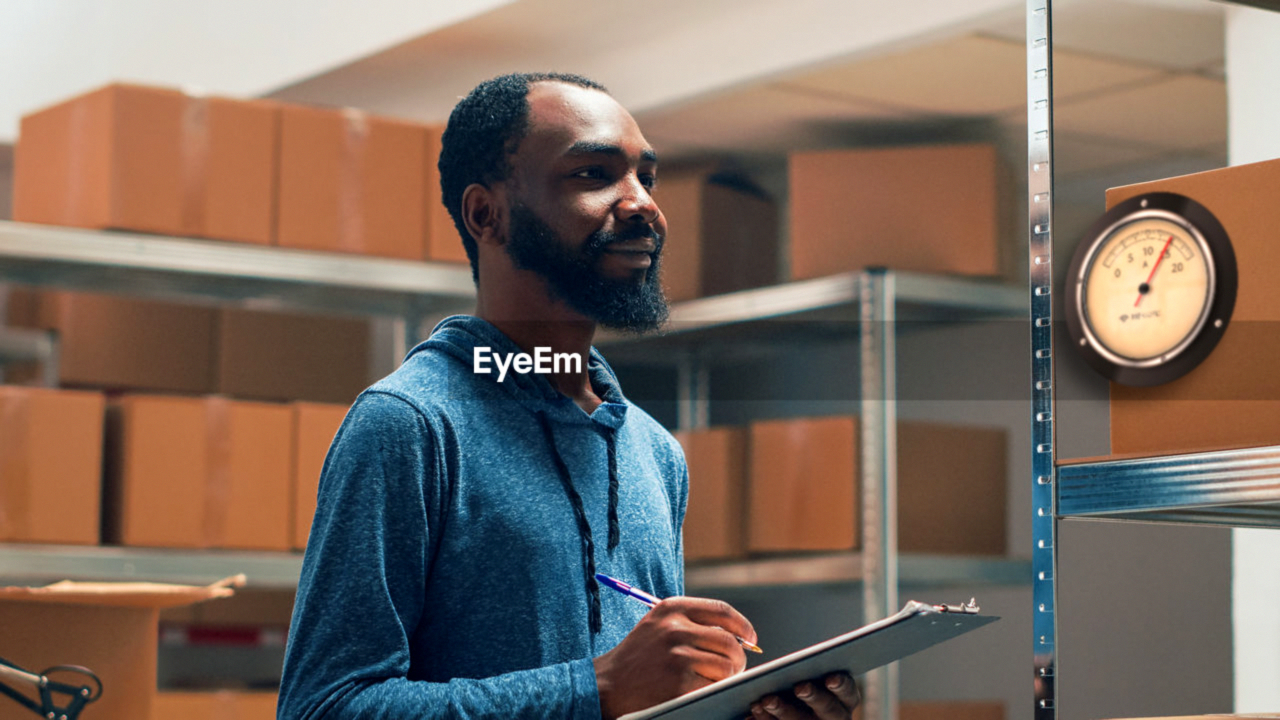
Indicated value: 15 A
